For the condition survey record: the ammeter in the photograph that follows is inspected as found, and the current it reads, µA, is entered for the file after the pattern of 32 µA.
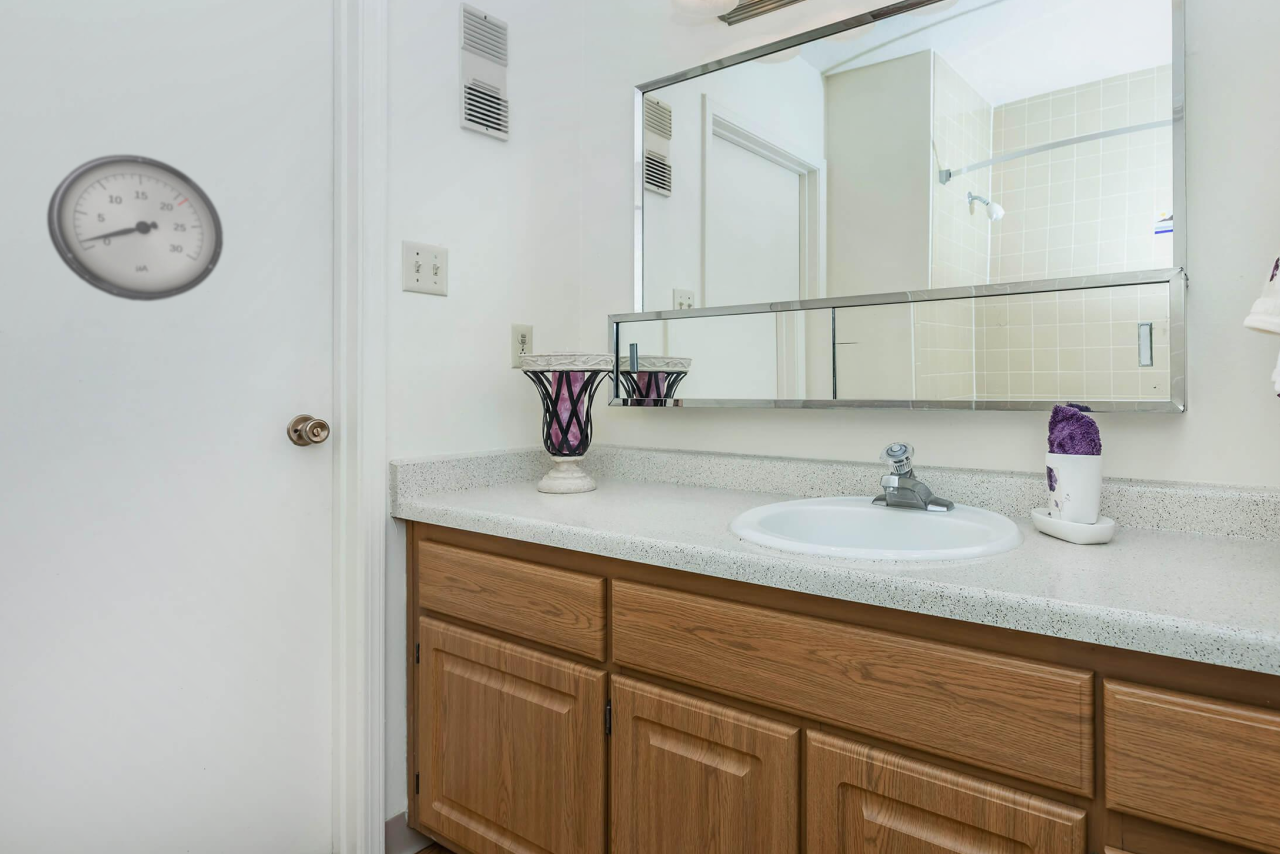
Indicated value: 1 µA
